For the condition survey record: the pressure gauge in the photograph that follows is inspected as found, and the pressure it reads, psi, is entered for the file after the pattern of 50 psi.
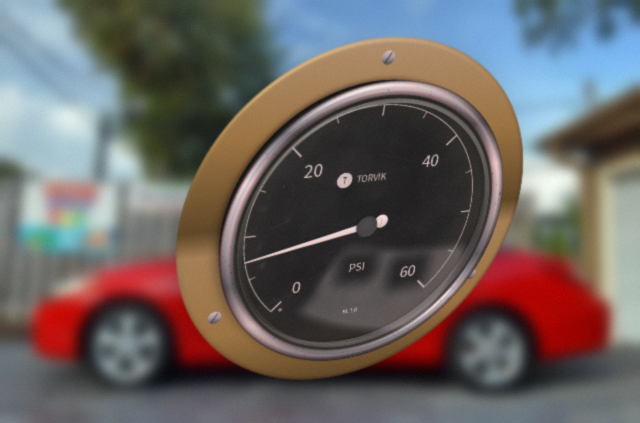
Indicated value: 7.5 psi
